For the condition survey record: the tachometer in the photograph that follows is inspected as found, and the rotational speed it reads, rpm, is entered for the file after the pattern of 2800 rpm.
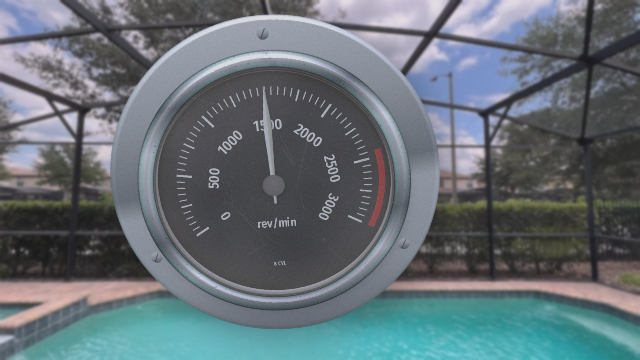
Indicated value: 1500 rpm
